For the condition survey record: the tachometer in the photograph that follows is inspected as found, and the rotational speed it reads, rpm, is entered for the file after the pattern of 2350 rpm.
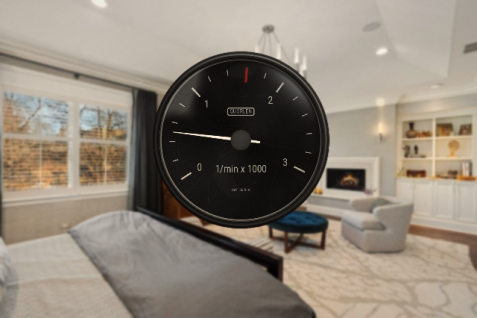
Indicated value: 500 rpm
